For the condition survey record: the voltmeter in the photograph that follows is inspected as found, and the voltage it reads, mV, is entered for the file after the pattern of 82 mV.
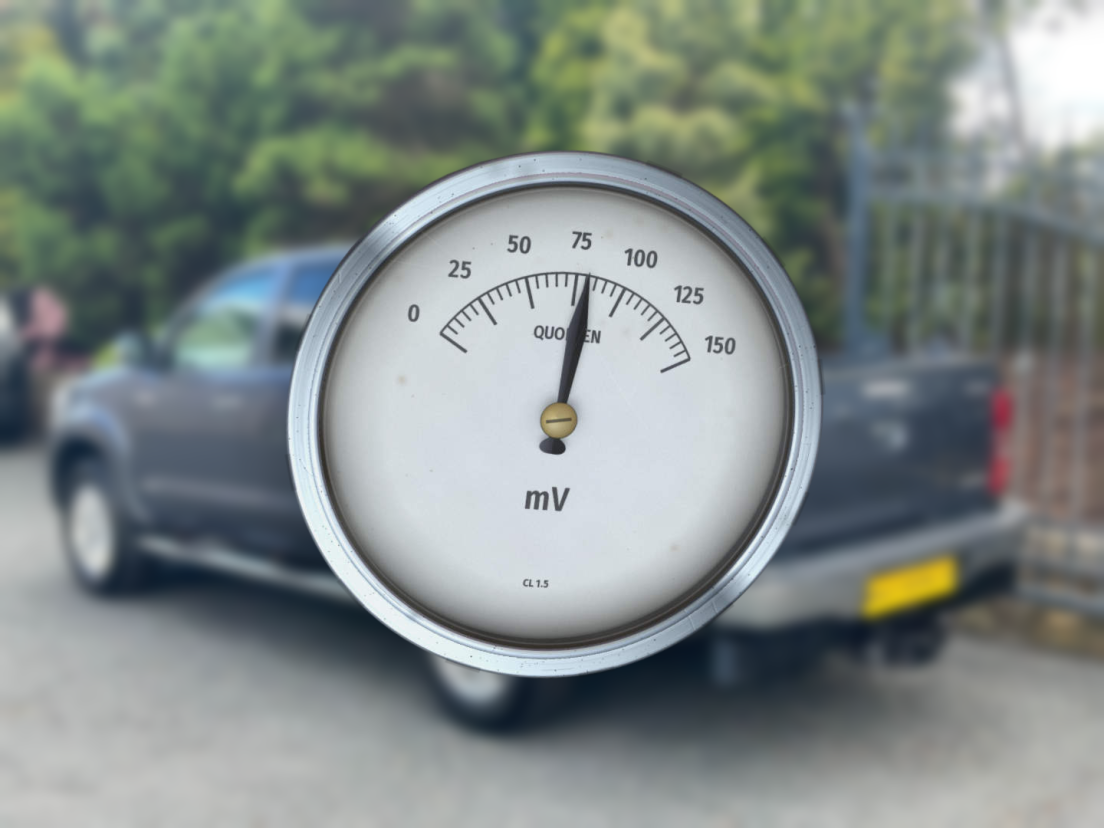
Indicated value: 80 mV
